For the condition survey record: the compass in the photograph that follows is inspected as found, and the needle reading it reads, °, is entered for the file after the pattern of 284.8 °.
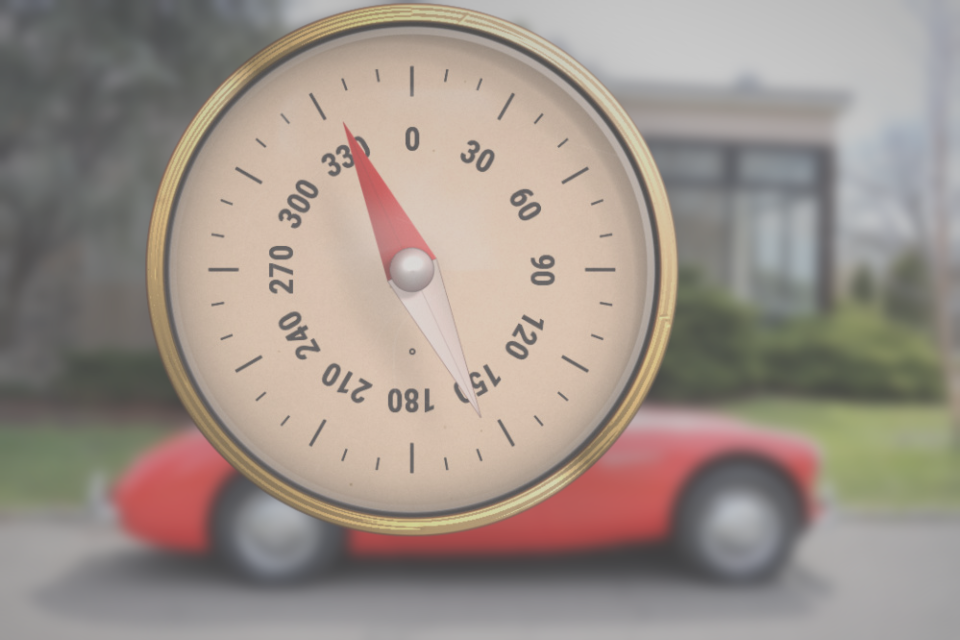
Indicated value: 335 °
